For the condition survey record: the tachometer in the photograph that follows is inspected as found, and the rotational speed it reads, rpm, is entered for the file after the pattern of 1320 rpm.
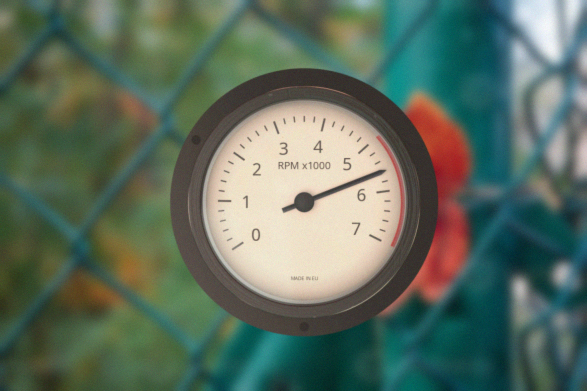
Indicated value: 5600 rpm
